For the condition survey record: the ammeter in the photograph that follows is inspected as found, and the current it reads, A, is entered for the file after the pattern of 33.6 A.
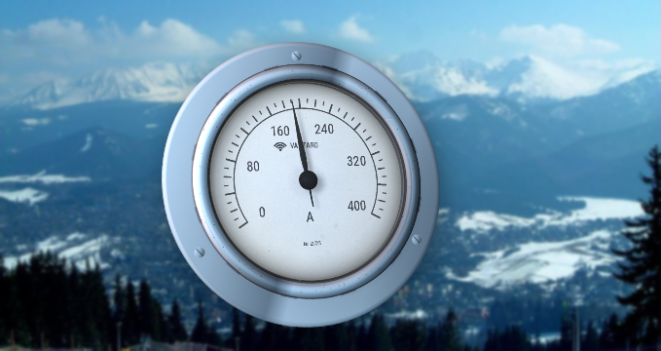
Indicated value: 190 A
